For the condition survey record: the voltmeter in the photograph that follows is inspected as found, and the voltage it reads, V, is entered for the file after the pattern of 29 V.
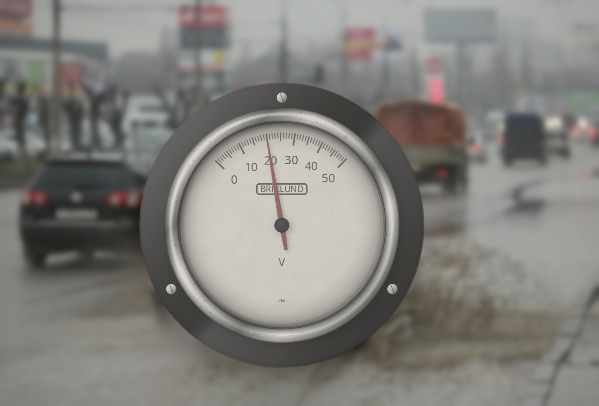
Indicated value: 20 V
